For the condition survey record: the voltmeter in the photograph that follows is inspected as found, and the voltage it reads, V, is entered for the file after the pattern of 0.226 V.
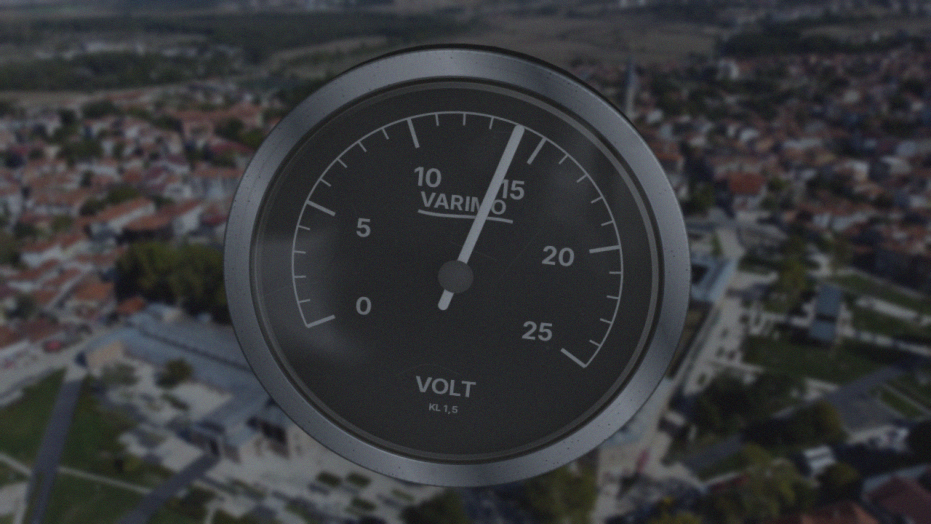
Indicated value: 14 V
